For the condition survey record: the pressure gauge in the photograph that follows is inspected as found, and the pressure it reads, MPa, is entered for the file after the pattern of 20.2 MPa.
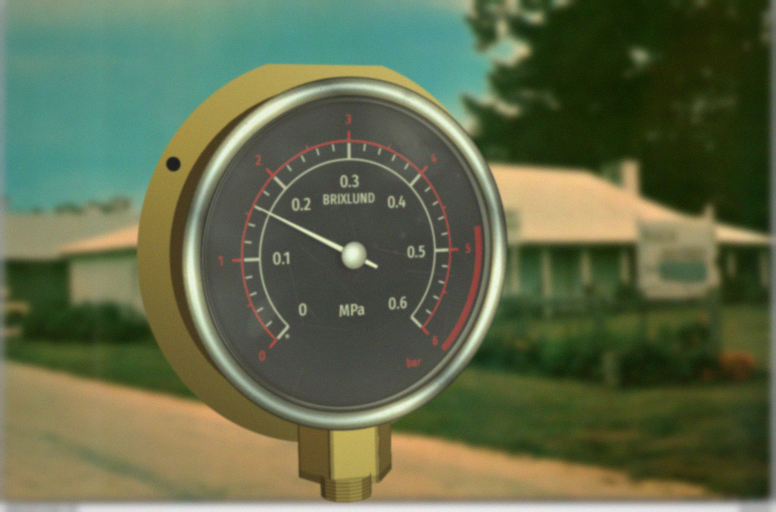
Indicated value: 0.16 MPa
